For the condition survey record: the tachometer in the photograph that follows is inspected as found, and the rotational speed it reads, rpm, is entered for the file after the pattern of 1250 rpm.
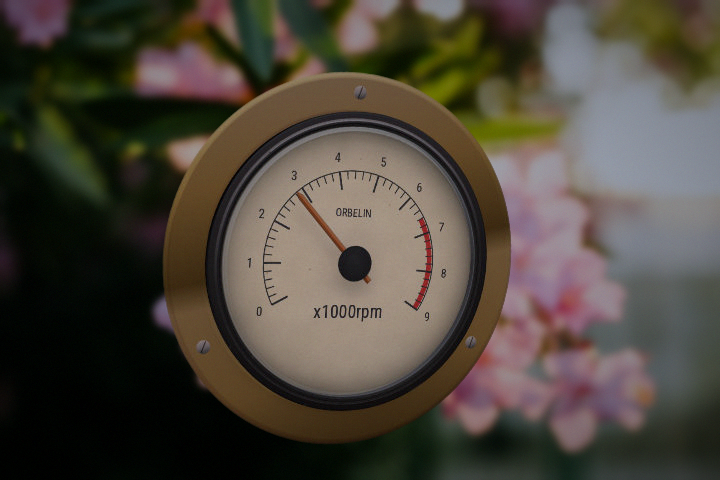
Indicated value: 2800 rpm
